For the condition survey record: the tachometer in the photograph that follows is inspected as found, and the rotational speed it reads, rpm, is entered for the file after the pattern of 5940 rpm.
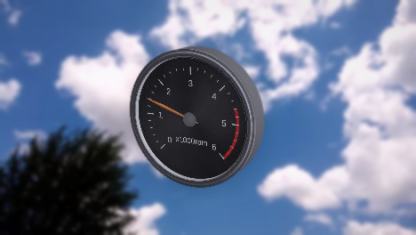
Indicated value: 1400 rpm
